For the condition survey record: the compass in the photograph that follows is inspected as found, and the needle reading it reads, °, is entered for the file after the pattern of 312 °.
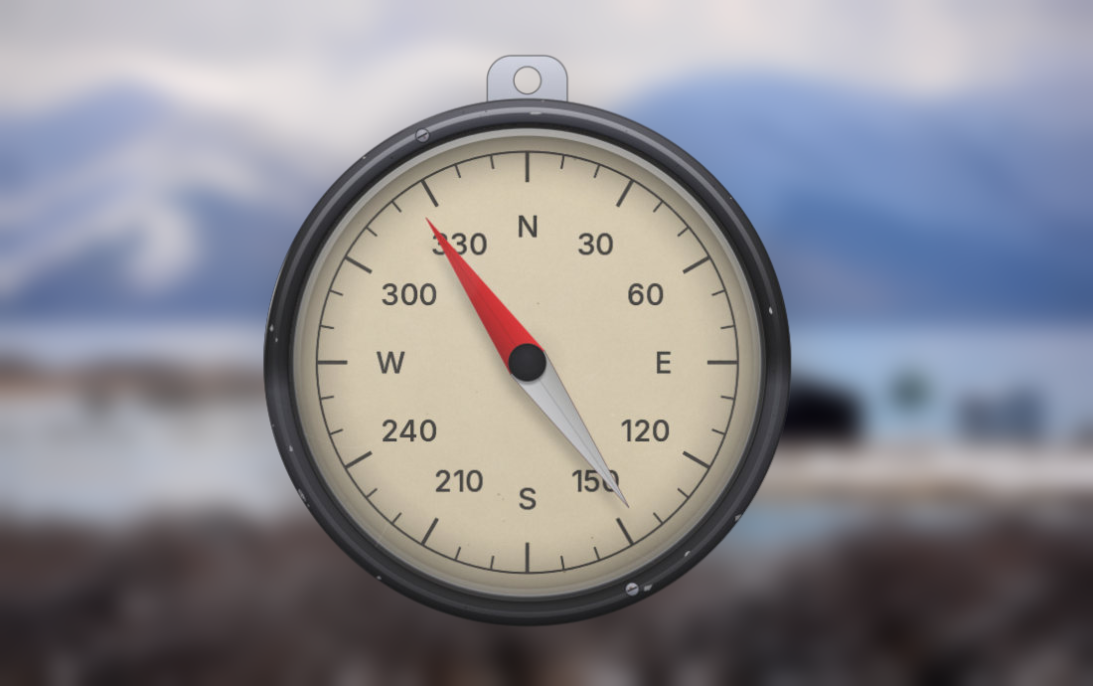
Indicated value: 325 °
